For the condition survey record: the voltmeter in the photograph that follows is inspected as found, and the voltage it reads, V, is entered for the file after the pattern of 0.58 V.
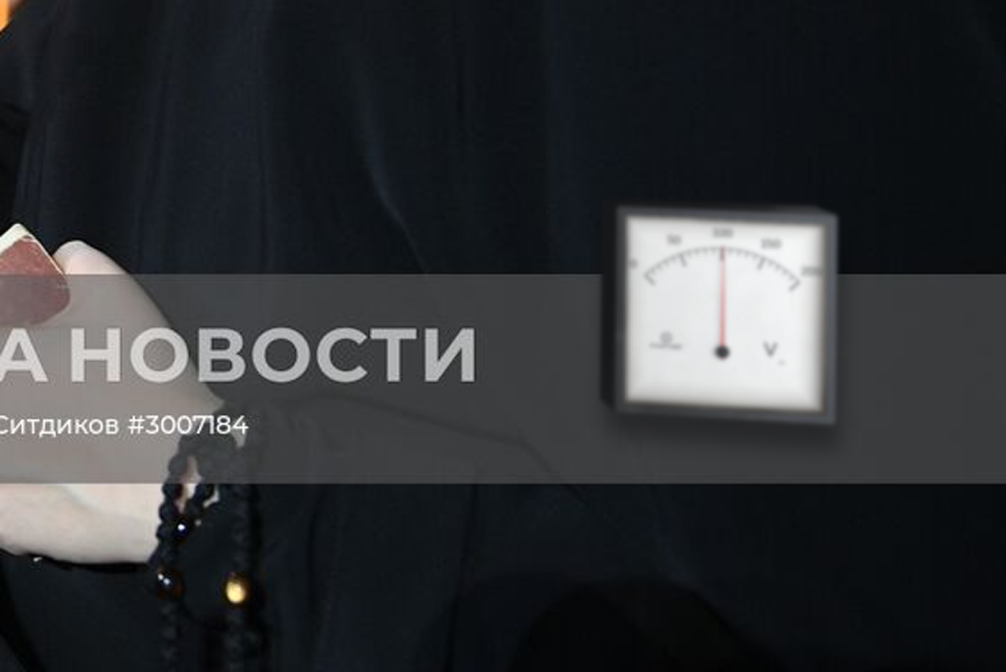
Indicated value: 100 V
